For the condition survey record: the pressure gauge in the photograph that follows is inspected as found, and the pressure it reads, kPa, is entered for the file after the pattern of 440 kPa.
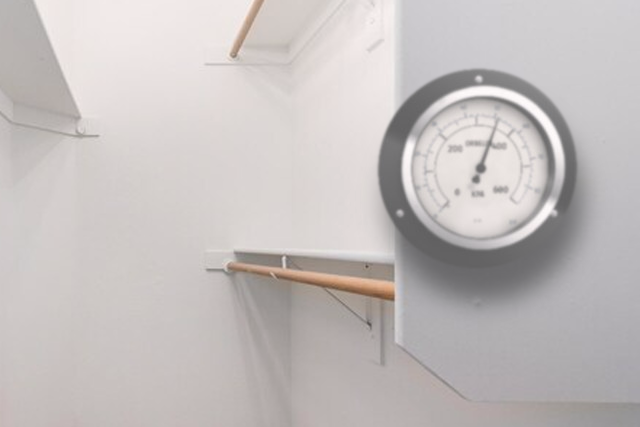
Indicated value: 350 kPa
